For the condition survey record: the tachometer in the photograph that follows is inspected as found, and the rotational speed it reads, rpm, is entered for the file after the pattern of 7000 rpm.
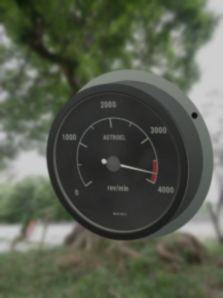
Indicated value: 3750 rpm
